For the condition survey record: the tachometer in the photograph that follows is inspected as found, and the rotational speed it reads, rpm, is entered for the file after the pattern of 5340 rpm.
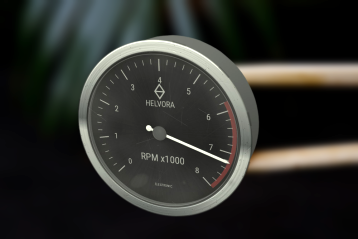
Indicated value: 7200 rpm
